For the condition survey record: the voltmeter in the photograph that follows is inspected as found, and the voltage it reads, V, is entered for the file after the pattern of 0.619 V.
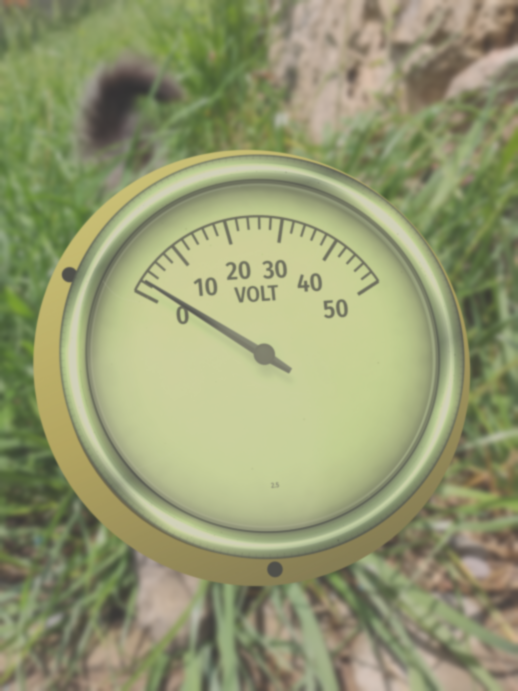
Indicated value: 2 V
